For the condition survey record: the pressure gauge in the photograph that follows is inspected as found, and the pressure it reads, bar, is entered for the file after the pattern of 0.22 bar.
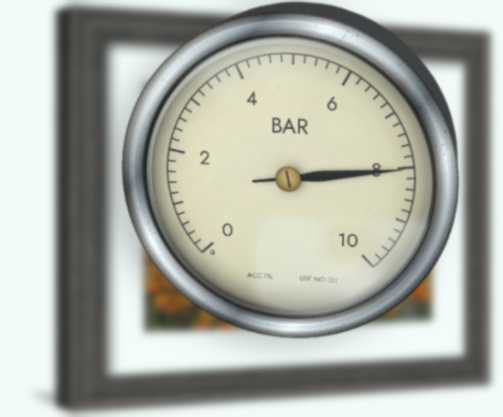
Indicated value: 8 bar
